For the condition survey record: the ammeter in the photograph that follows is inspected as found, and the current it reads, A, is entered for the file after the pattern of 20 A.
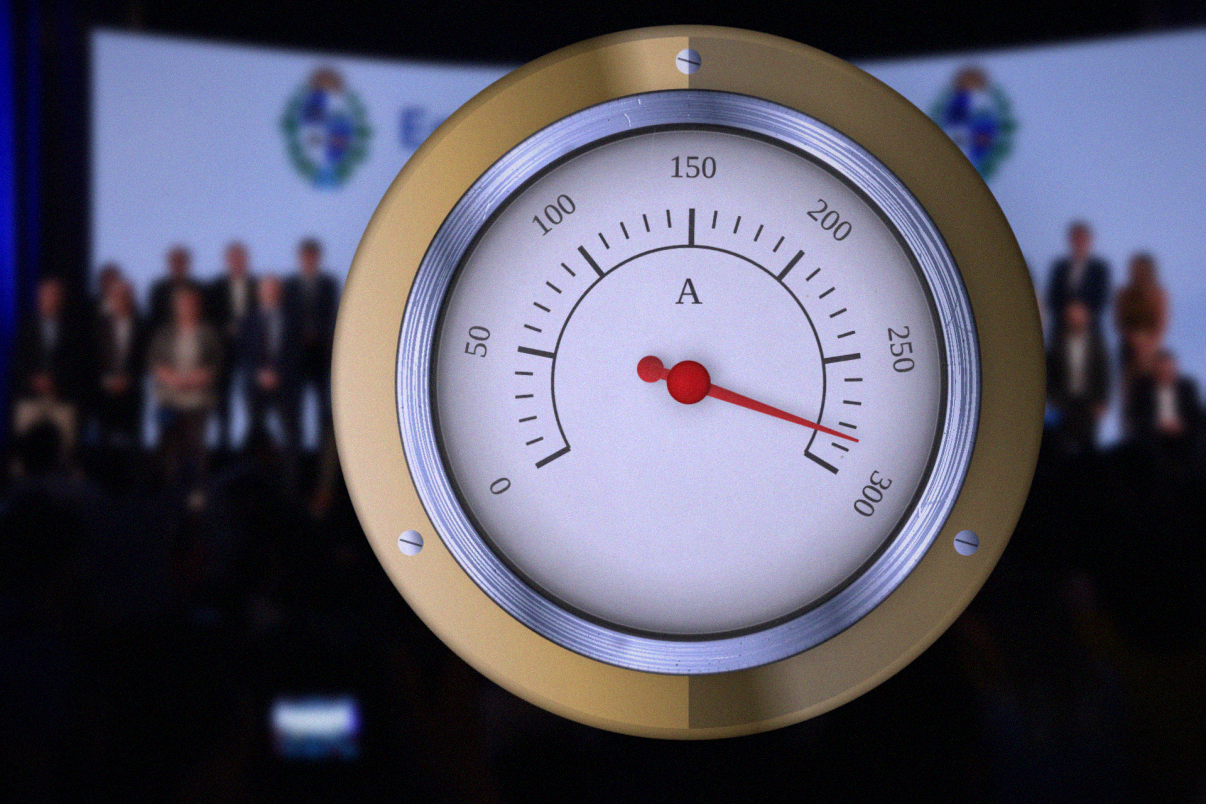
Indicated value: 285 A
